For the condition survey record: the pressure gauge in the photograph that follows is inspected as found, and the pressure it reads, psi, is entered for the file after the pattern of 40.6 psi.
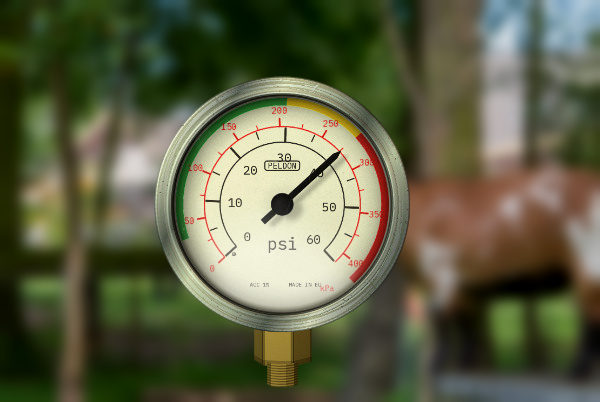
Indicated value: 40 psi
